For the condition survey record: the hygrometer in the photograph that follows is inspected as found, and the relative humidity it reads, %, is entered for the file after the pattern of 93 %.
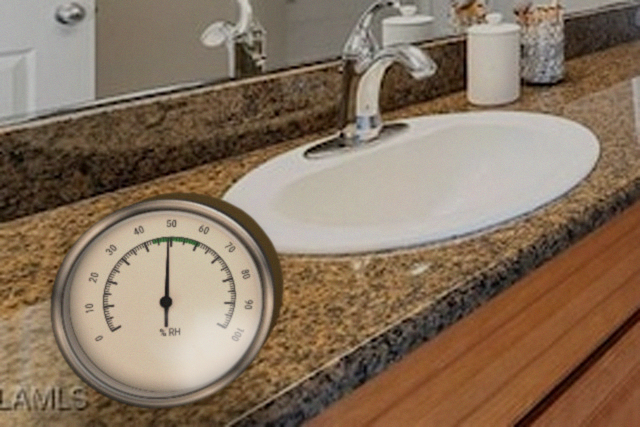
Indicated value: 50 %
